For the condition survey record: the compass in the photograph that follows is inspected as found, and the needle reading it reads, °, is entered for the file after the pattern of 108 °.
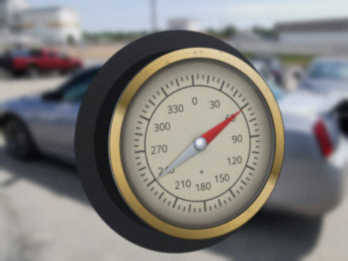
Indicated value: 60 °
